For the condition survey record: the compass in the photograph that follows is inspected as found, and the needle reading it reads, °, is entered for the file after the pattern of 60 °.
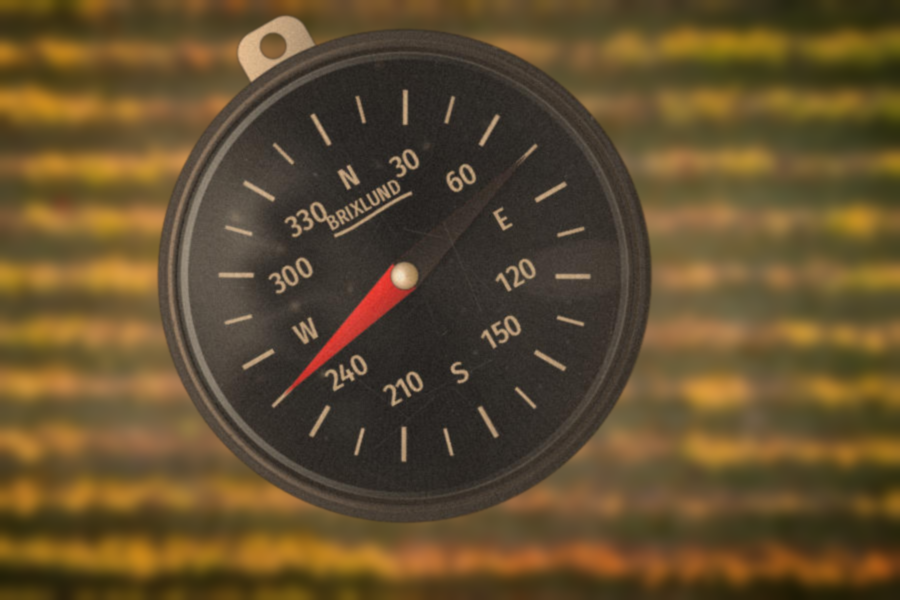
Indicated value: 255 °
